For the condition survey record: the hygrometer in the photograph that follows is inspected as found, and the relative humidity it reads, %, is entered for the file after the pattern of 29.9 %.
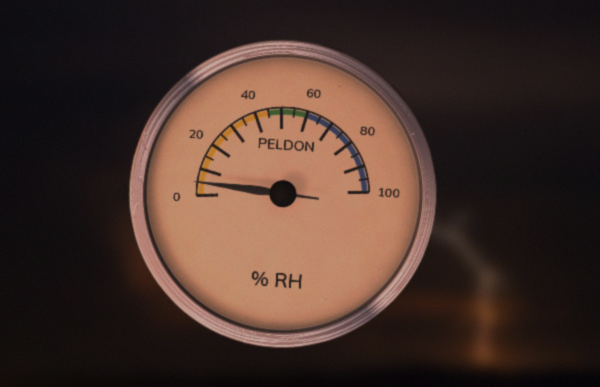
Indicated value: 5 %
